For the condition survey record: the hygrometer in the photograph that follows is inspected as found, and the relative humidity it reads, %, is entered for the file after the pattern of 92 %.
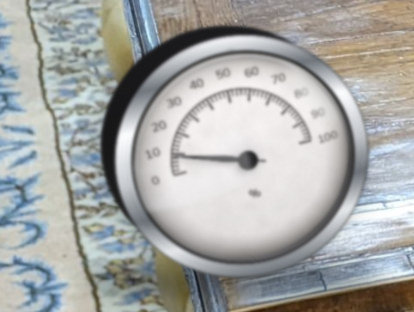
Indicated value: 10 %
